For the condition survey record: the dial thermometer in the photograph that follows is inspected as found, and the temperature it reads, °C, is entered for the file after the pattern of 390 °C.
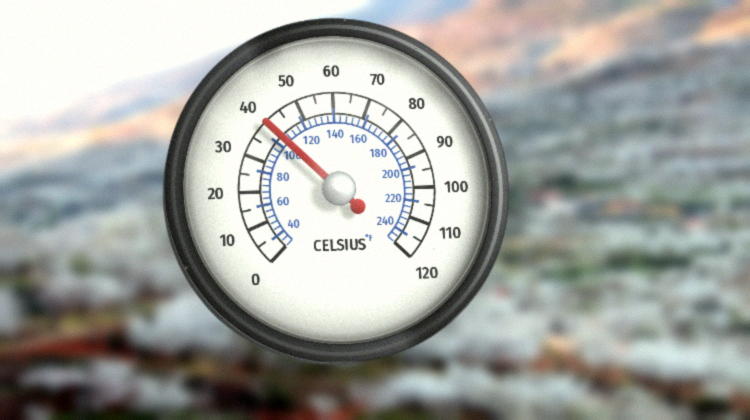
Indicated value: 40 °C
